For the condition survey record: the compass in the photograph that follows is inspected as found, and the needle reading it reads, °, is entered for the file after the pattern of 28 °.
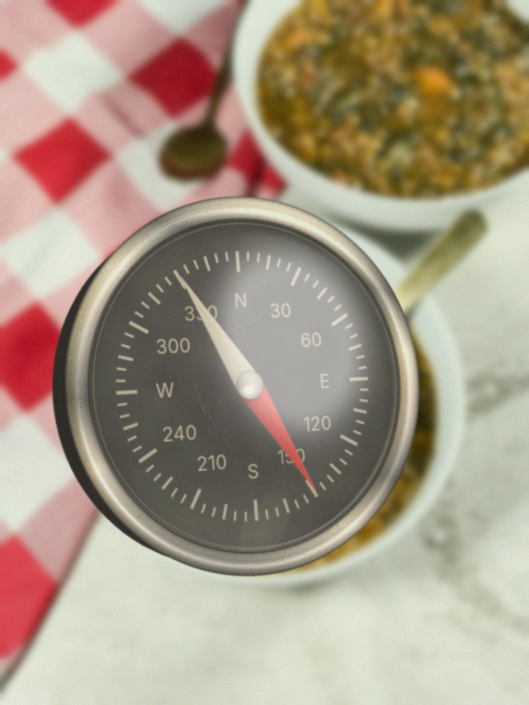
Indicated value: 150 °
